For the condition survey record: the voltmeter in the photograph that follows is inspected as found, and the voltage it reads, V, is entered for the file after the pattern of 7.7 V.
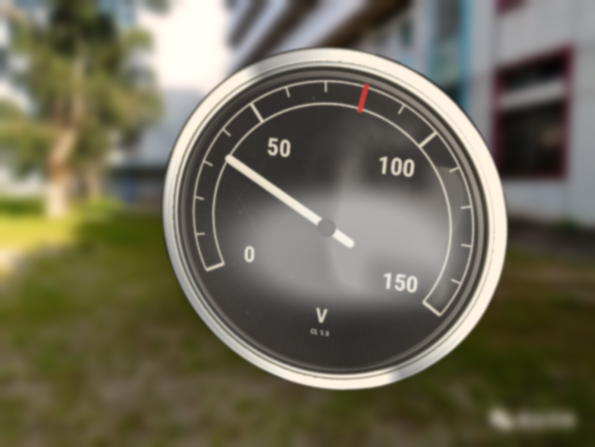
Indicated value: 35 V
